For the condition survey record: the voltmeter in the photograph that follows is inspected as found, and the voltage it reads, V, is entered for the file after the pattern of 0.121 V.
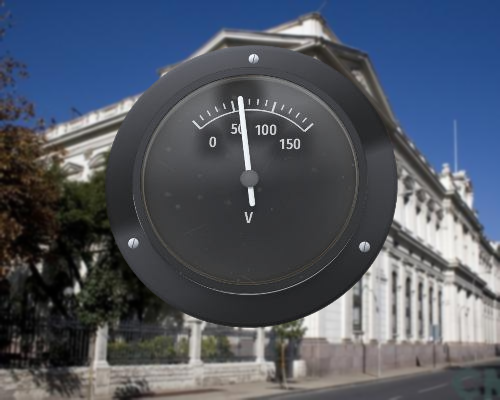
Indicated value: 60 V
